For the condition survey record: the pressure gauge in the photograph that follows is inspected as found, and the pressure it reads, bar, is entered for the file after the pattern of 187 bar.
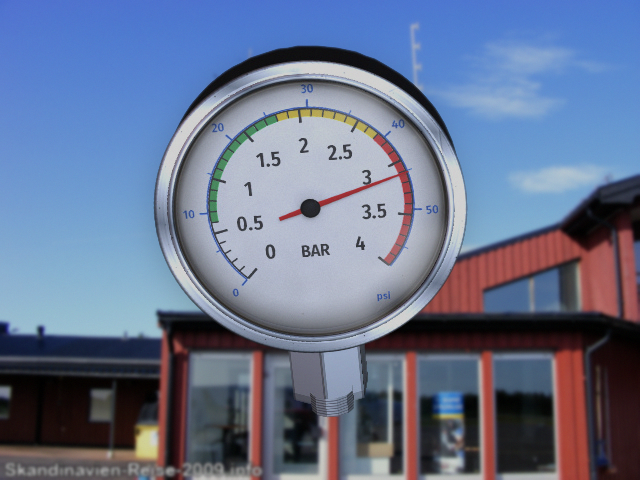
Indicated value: 3.1 bar
